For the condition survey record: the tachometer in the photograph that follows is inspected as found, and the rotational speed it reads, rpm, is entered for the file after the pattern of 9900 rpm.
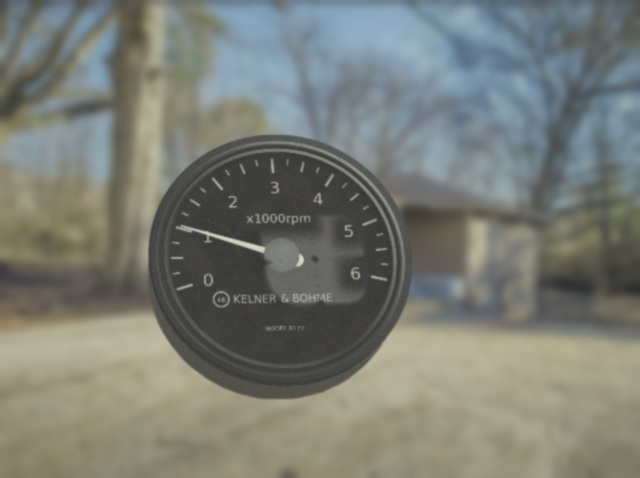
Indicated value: 1000 rpm
